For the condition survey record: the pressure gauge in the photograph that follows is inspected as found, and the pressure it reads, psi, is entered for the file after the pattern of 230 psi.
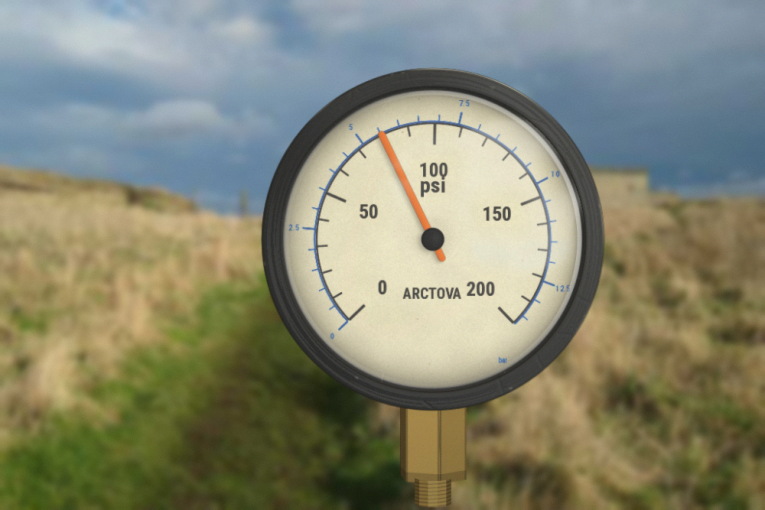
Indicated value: 80 psi
